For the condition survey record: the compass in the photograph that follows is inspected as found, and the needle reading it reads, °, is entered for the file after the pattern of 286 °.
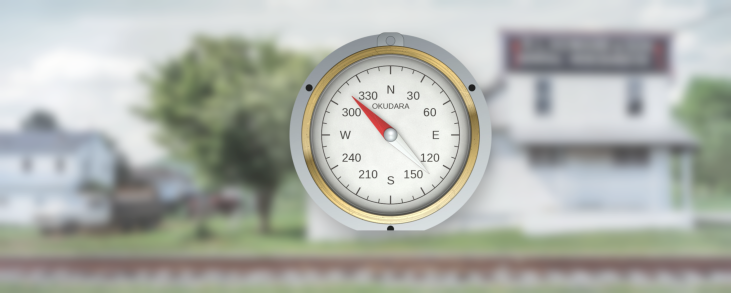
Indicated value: 315 °
